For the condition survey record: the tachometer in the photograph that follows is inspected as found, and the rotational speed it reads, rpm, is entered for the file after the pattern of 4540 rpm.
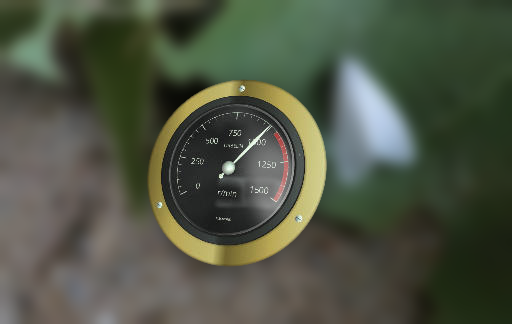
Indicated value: 1000 rpm
